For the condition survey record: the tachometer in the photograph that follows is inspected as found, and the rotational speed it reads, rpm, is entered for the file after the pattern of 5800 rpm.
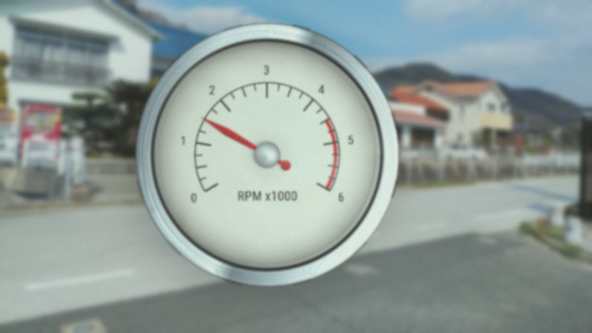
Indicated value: 1500 rpm
